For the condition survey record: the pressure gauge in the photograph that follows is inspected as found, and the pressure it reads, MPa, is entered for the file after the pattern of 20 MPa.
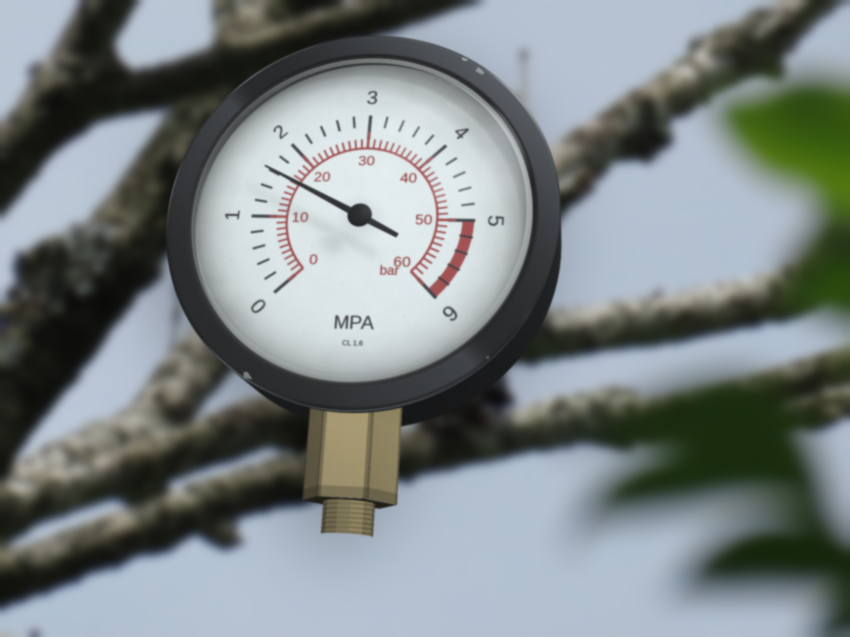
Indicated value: 1.6 MPa
